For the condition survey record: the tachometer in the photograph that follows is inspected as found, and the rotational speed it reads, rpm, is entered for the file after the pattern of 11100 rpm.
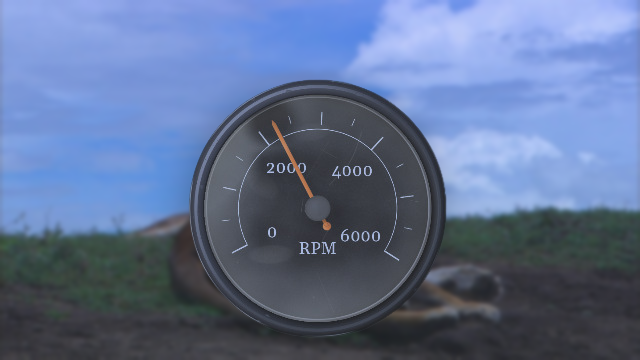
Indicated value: 2250 rpm
